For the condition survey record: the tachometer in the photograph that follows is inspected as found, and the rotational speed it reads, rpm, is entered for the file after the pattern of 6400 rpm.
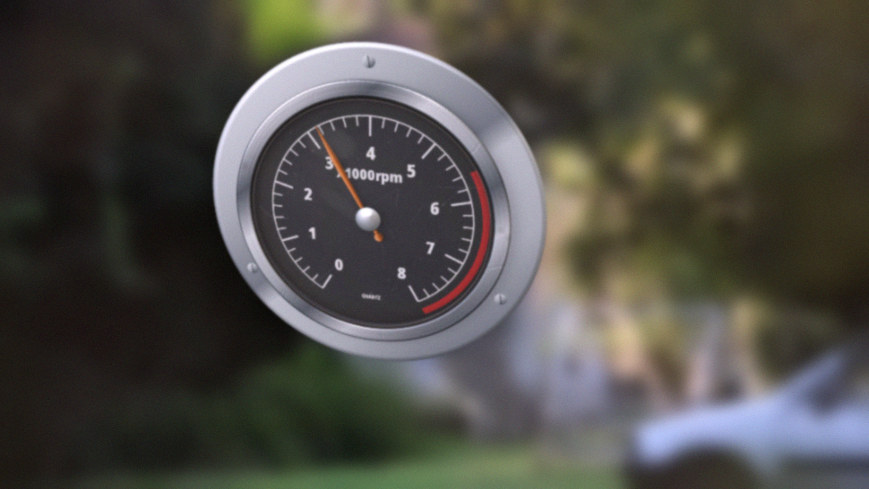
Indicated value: 3200 rpm
